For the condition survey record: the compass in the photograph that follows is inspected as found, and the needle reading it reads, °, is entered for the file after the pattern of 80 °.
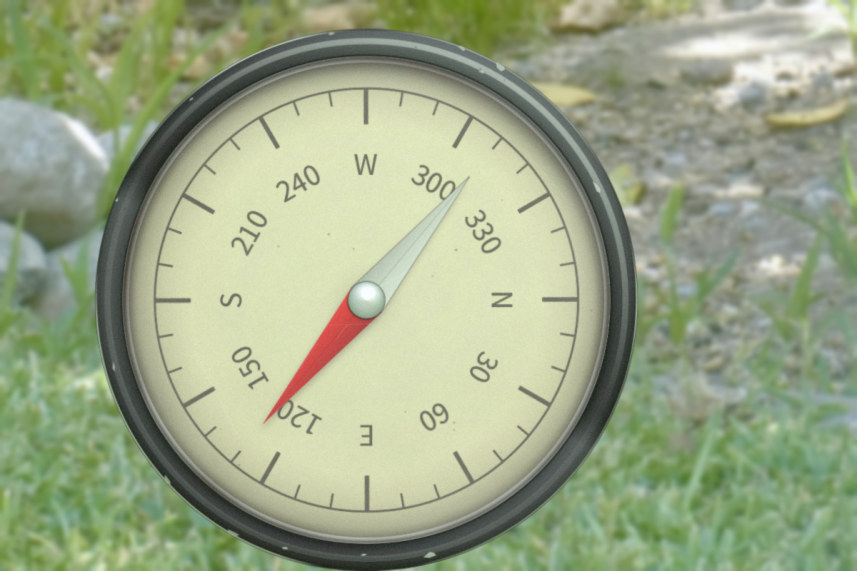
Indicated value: 130 °
